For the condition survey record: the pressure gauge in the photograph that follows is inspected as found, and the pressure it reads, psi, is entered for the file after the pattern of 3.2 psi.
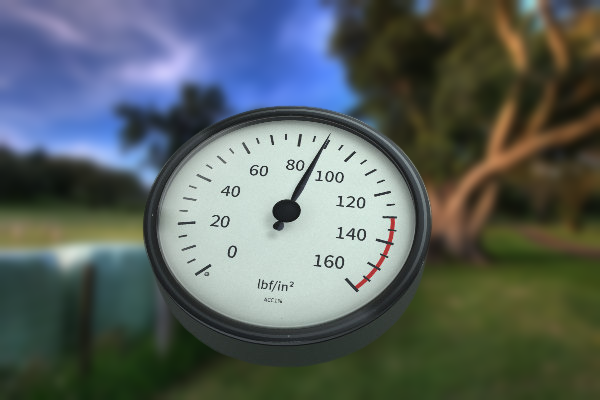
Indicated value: 90 psi
